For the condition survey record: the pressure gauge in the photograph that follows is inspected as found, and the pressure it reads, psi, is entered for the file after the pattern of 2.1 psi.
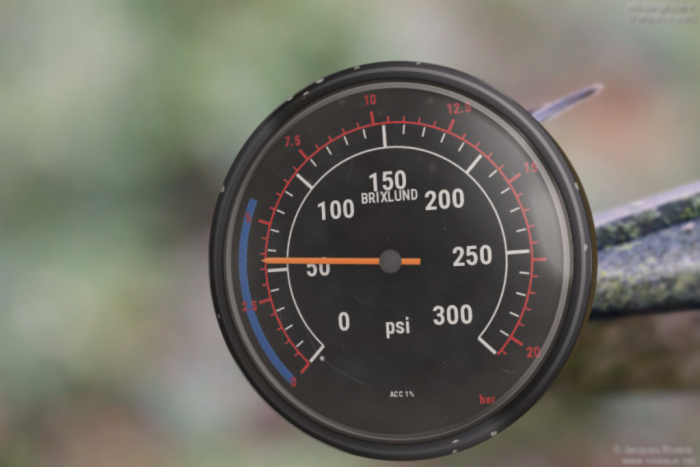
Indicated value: 55 psi
